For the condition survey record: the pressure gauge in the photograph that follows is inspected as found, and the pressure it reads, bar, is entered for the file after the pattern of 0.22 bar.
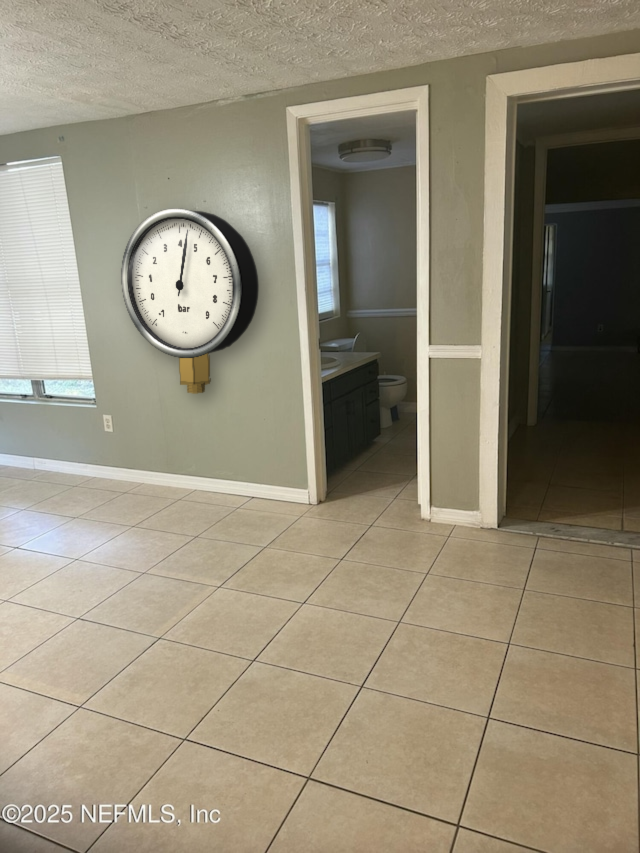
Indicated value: 4.5 bar
